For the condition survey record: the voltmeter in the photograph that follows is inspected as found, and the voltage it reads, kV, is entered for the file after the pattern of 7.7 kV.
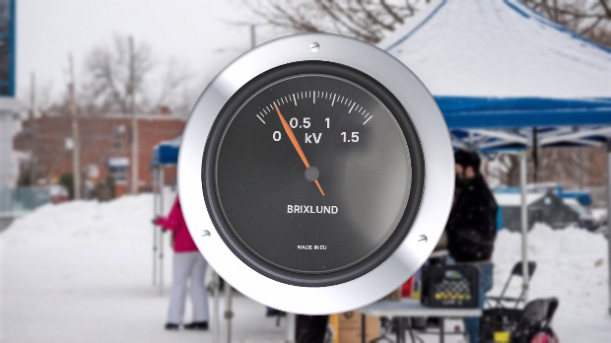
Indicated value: 0.25 kV
